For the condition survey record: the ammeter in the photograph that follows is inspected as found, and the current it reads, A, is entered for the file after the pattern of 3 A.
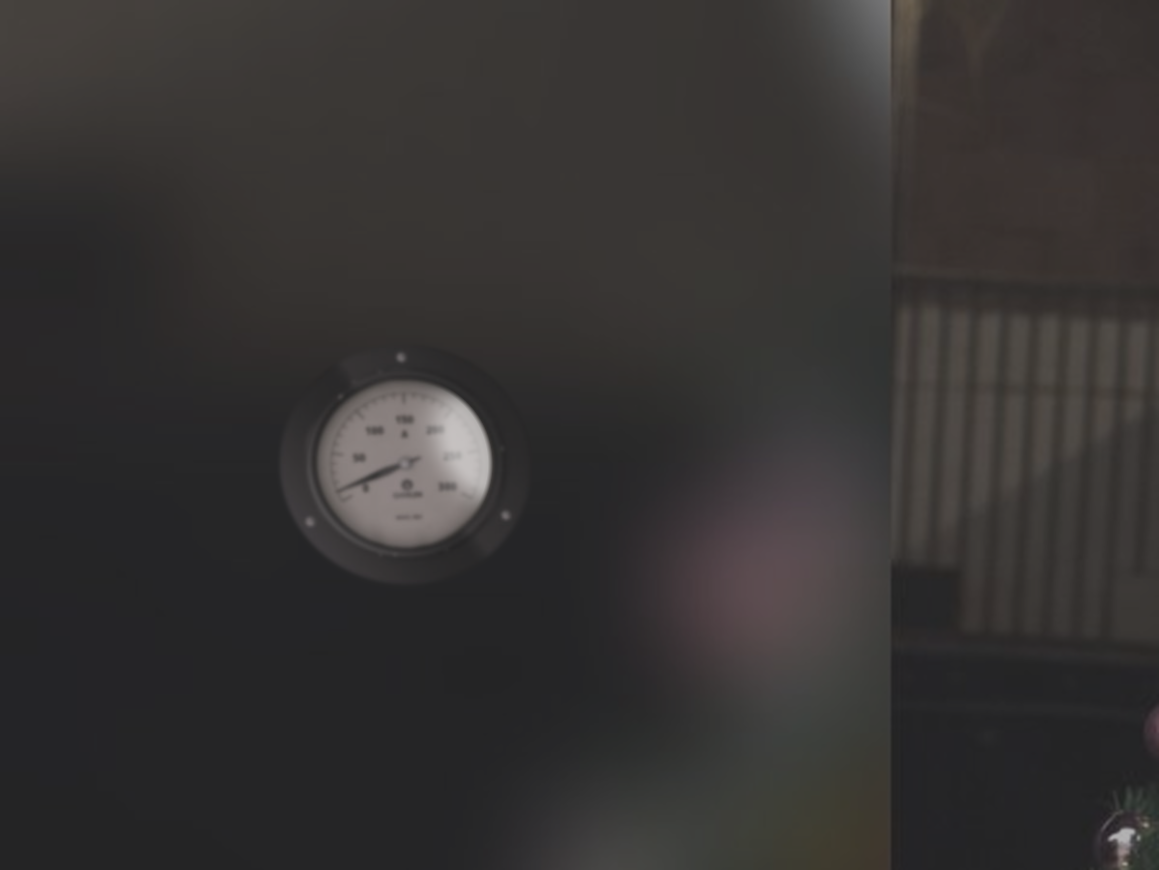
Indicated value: 10 A
